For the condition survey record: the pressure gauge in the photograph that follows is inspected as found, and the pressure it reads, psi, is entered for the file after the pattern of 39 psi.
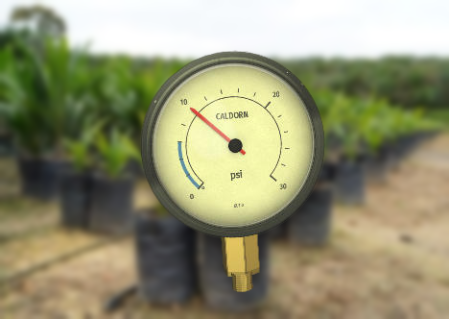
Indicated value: 10 psi
